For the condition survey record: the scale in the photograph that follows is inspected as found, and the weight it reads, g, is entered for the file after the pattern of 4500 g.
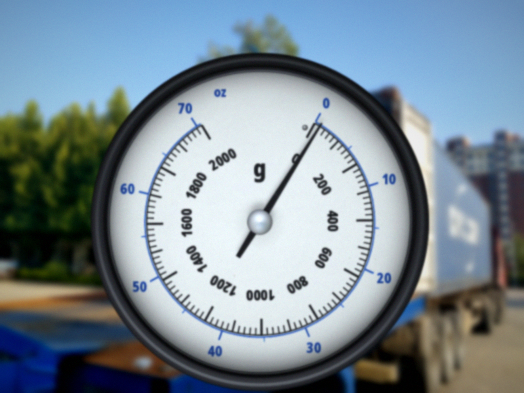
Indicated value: 20 g
